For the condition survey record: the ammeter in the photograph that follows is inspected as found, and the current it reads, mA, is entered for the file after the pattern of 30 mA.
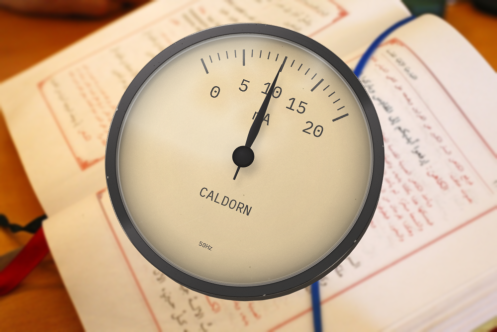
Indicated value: 10 mA
